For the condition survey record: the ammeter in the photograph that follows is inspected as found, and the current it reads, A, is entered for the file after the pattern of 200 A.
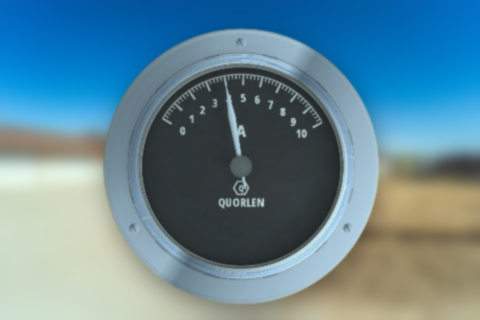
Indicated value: 4 A
